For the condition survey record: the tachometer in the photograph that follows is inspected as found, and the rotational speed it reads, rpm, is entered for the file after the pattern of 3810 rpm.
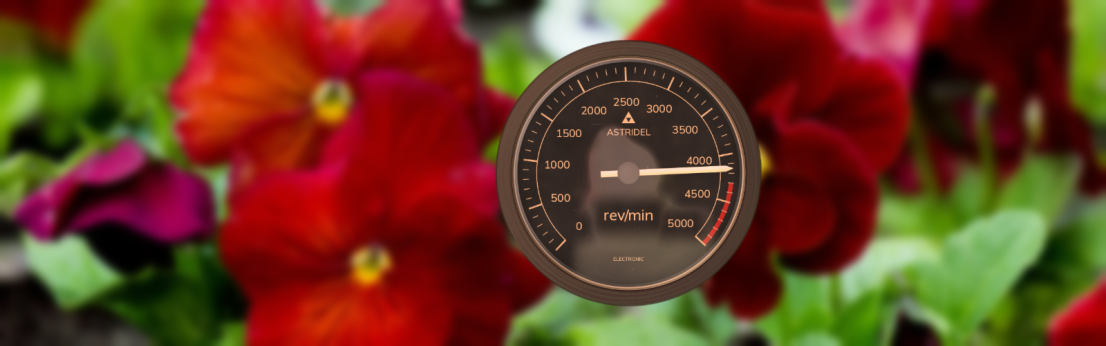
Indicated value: 4150 rpm
